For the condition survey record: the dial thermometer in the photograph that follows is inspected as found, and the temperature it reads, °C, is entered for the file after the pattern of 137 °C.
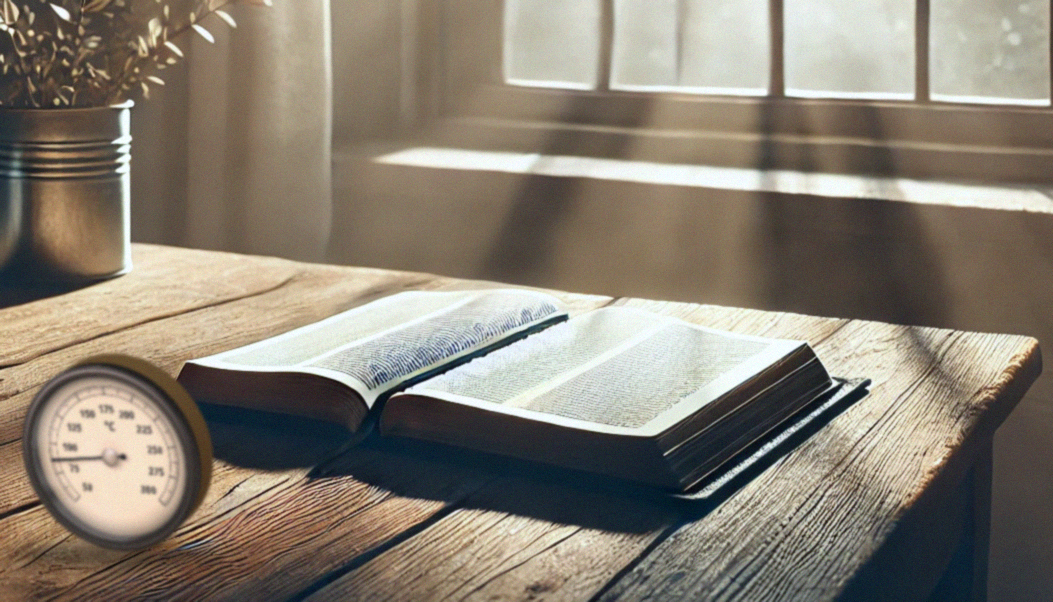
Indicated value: 87.5 °C
